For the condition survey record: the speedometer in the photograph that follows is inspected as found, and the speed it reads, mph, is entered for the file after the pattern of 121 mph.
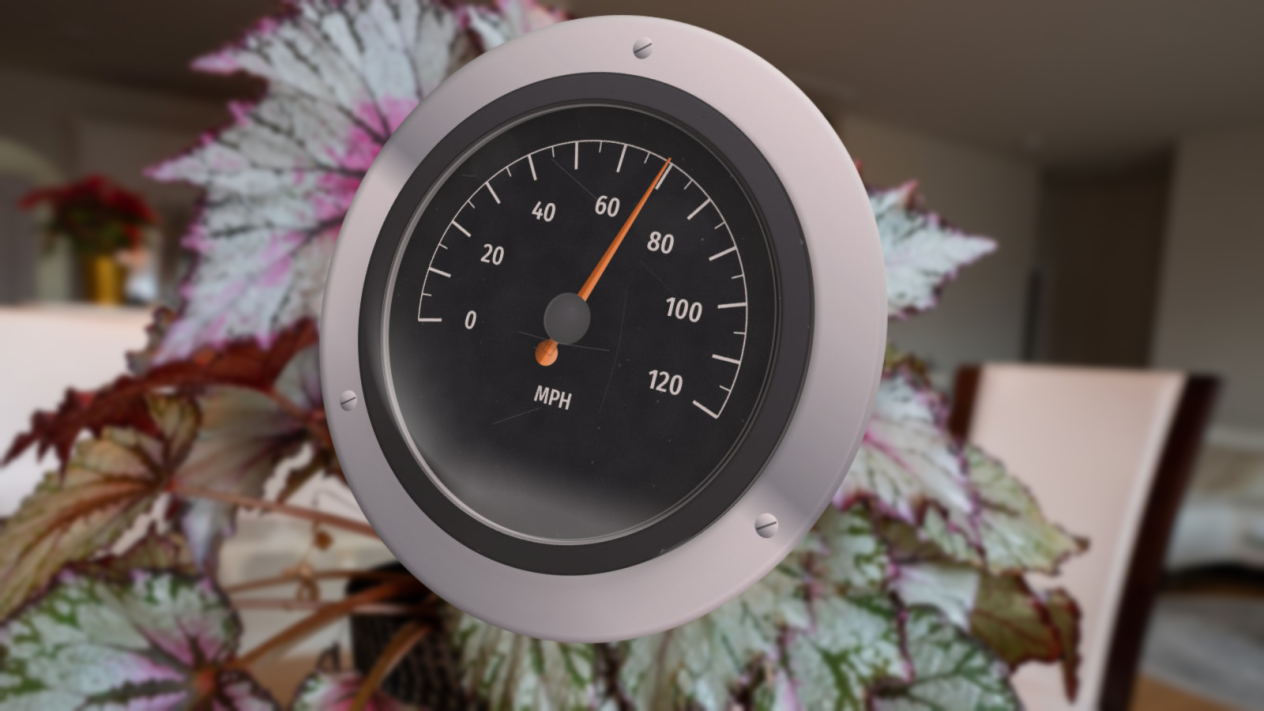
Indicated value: 70 mph
